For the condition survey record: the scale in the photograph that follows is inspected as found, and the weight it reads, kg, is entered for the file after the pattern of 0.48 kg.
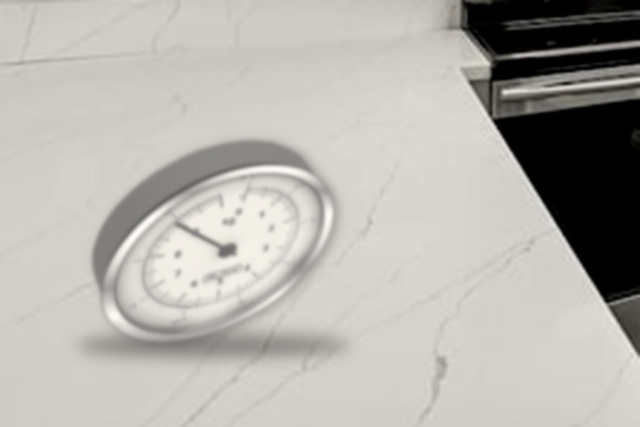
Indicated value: 9 kg
